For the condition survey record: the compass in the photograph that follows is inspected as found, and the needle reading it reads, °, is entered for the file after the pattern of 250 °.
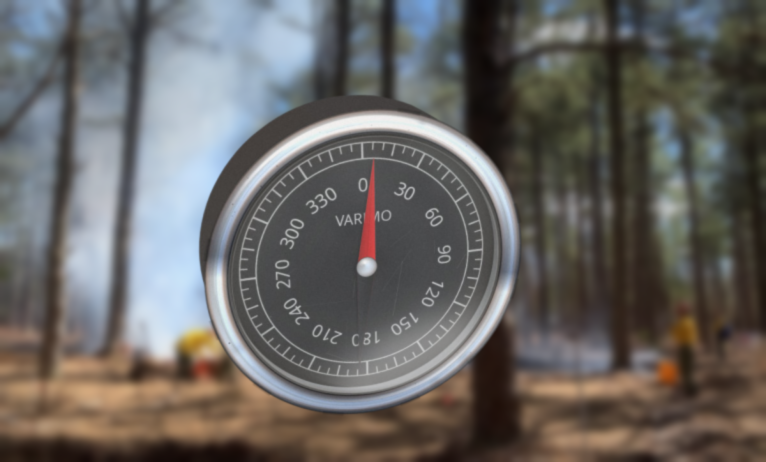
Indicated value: 5 °
